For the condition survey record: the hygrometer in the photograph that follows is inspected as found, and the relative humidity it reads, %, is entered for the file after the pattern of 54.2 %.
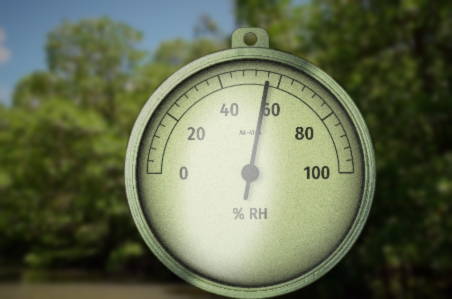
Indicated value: 56 %
